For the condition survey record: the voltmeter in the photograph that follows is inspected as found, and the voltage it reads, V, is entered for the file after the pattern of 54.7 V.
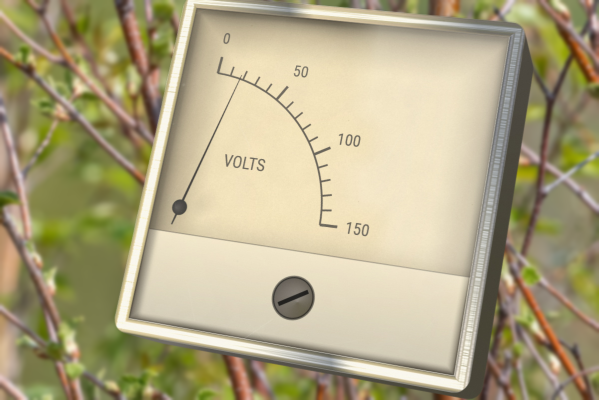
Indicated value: 20 V
